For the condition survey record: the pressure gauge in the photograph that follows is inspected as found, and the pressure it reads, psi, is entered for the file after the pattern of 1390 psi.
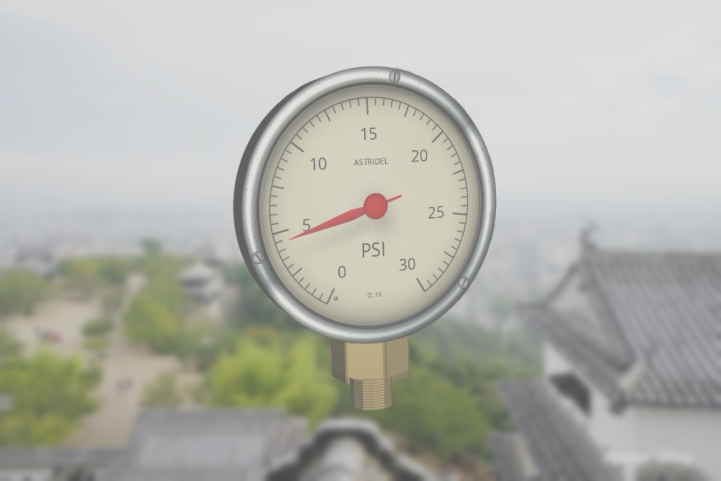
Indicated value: 4.5 psi
